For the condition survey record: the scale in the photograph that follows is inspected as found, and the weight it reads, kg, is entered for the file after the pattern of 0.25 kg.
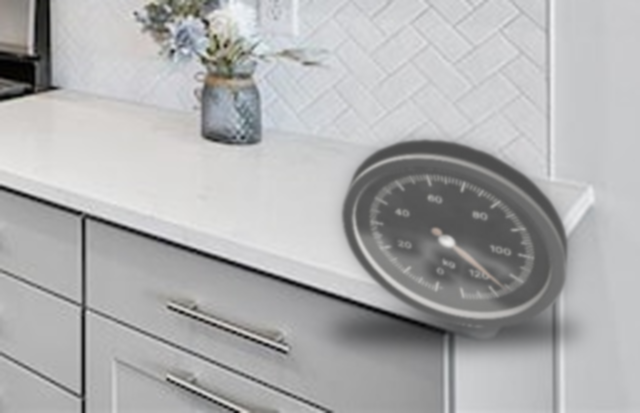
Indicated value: 115 kg
